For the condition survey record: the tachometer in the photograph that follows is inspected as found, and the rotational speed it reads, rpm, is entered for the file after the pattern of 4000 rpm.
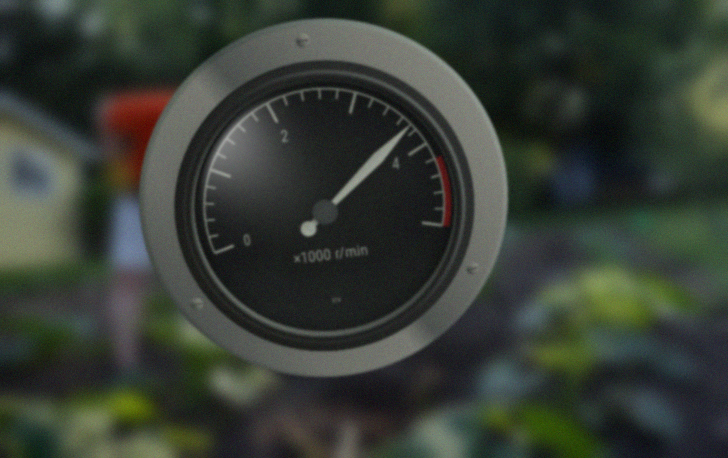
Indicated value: 3700 rpm
